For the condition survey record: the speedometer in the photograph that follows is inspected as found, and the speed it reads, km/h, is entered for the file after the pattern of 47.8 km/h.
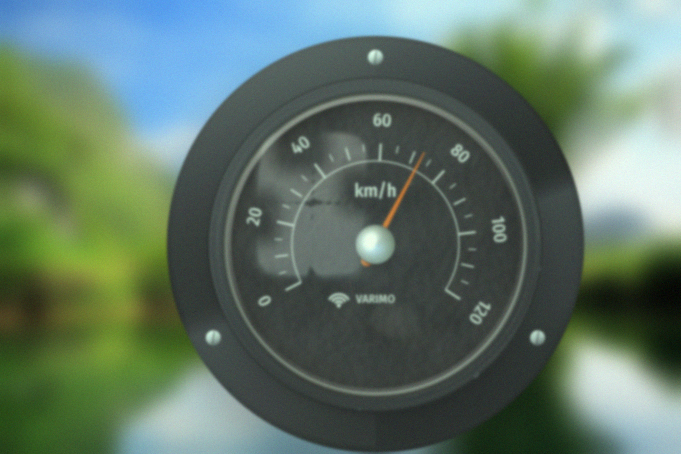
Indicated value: 72.5 km/h
